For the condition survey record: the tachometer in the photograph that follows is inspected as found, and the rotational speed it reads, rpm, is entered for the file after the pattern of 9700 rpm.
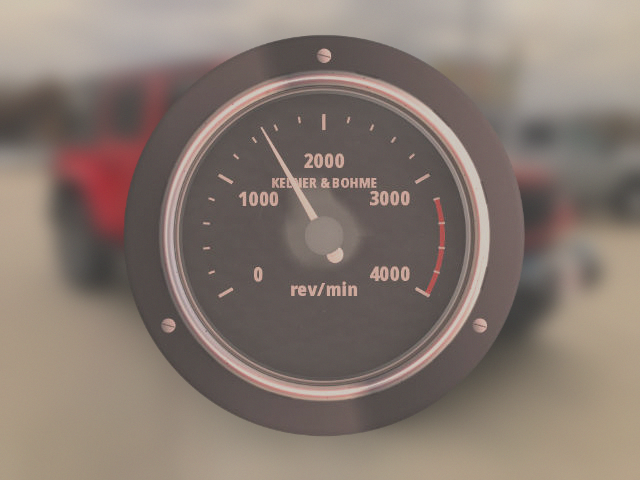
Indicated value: 1500 rpm
